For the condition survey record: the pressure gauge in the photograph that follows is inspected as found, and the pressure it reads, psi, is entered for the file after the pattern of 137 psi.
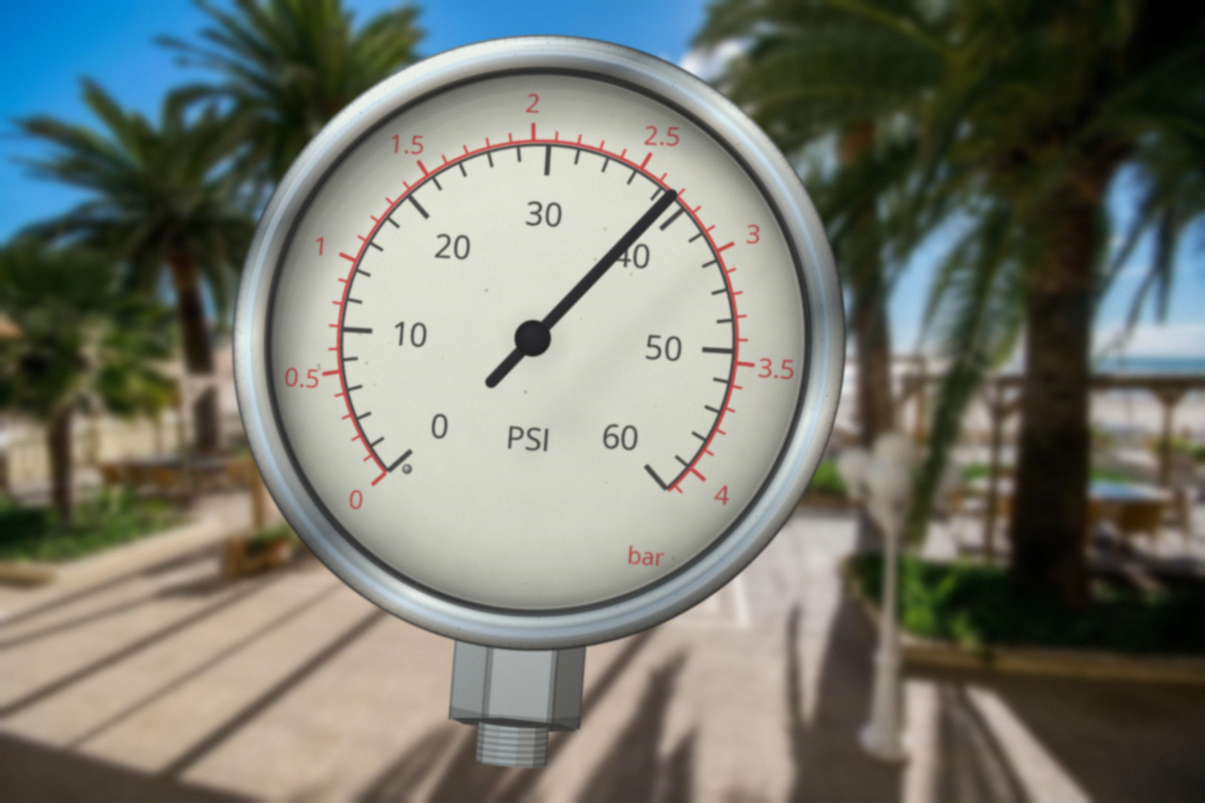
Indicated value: 39 psi
